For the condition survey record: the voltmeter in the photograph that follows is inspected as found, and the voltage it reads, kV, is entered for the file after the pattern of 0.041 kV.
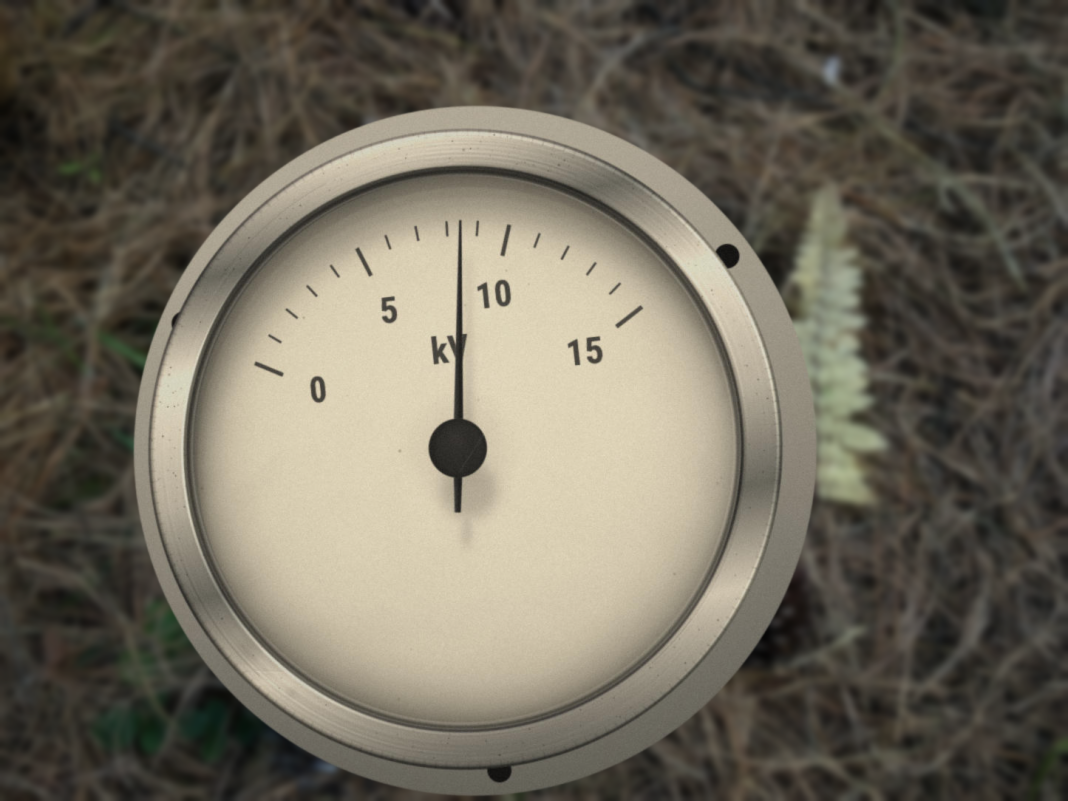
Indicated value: 8.5 kV
